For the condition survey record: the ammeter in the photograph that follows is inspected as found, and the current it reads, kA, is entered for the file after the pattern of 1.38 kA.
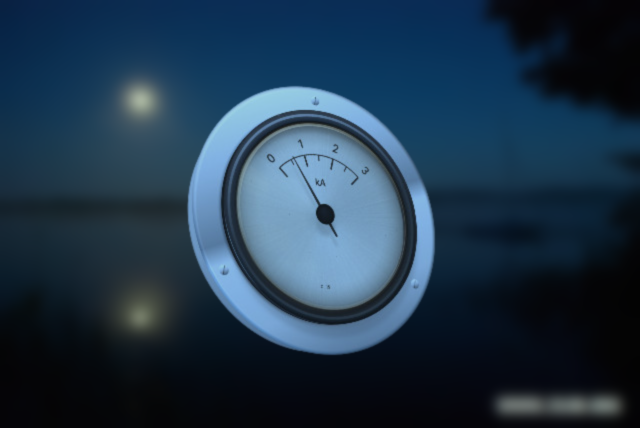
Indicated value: 0.5 kA
